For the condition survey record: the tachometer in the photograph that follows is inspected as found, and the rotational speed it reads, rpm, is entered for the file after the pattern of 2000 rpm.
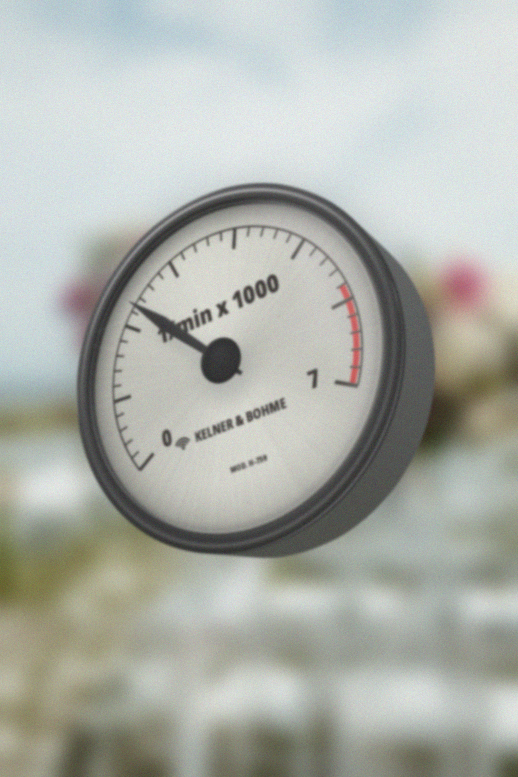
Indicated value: 2300 rpm
